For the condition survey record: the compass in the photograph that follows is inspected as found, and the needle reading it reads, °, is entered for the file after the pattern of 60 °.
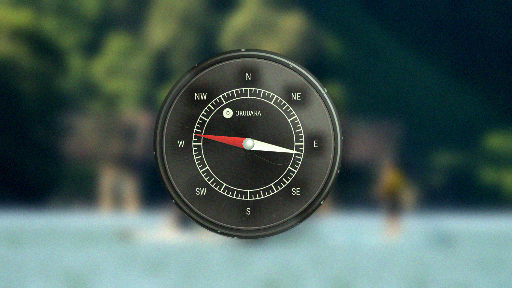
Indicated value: 280 °
